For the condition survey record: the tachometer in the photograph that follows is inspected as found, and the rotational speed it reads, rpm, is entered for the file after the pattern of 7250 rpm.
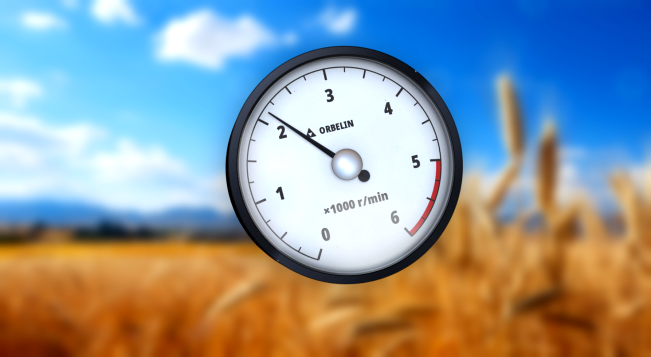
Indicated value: 2125 rpm
